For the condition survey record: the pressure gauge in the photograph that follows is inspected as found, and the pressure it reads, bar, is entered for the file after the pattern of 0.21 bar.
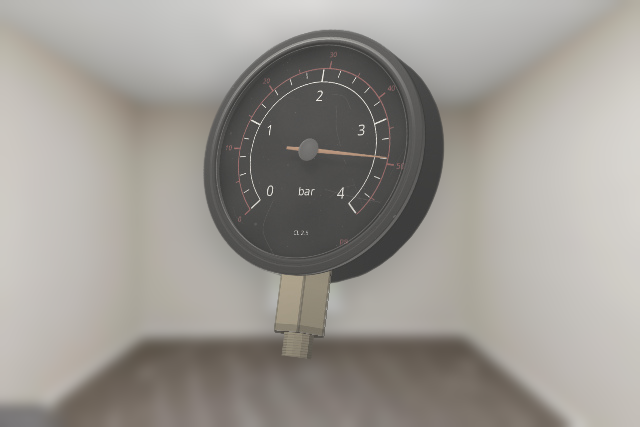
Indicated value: 3.4 bar
